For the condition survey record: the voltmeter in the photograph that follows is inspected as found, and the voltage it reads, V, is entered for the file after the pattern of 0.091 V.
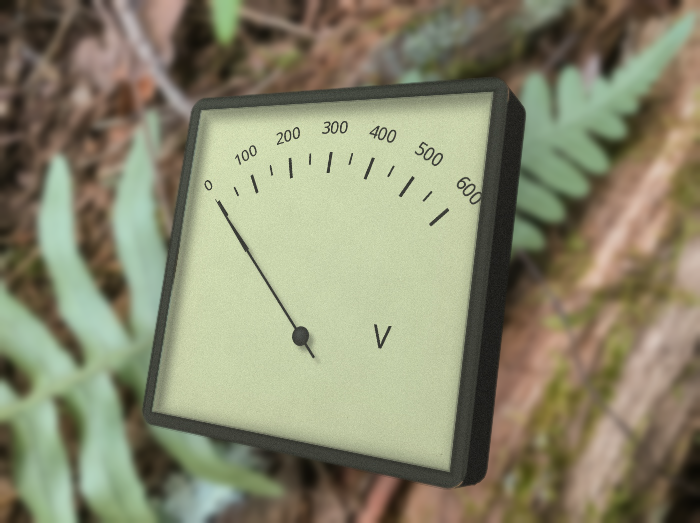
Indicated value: 0 V
